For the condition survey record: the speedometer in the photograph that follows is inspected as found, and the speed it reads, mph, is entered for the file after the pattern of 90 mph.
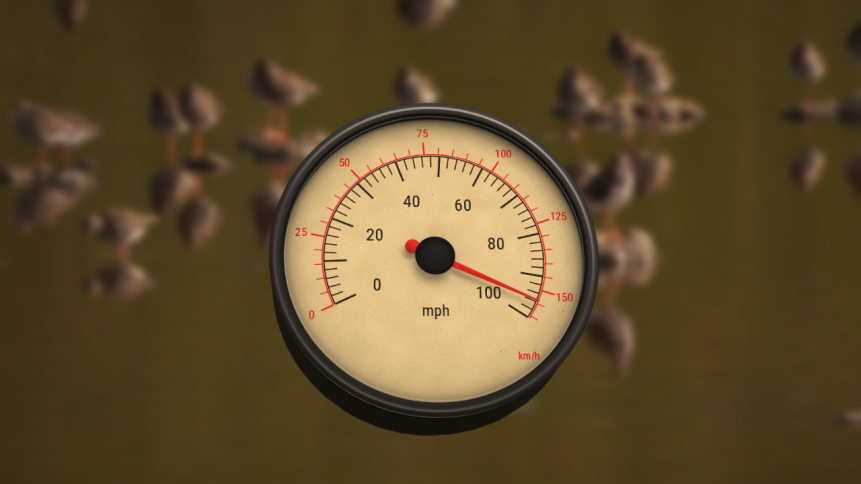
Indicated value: 96 mph
